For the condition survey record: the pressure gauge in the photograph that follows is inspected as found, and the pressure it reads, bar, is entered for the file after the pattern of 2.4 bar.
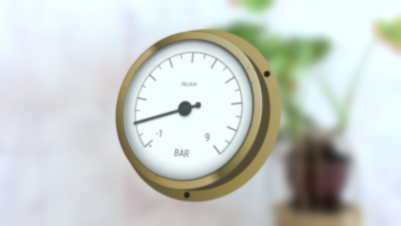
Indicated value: 0 bar
